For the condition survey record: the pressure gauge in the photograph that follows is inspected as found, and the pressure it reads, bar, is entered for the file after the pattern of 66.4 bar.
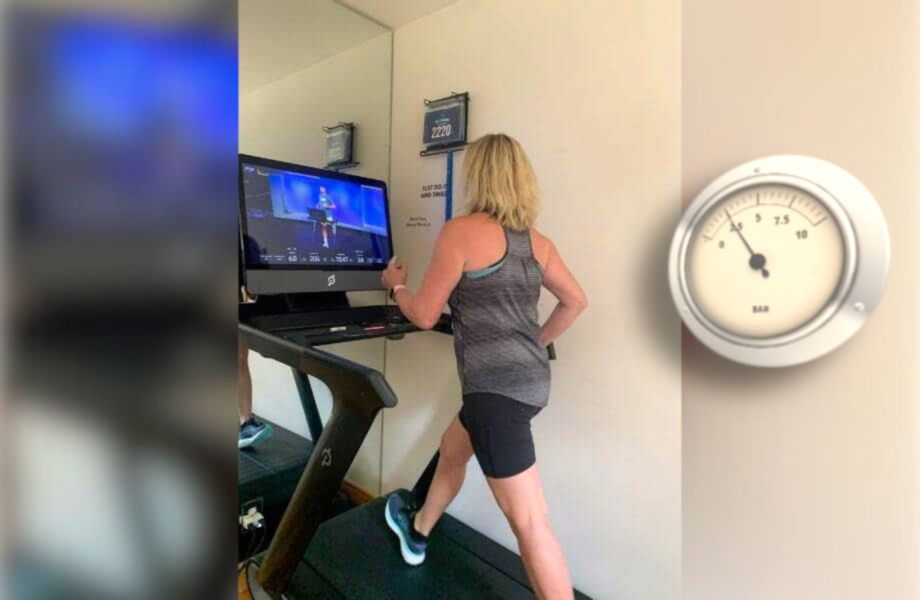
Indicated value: 2.5 bar
